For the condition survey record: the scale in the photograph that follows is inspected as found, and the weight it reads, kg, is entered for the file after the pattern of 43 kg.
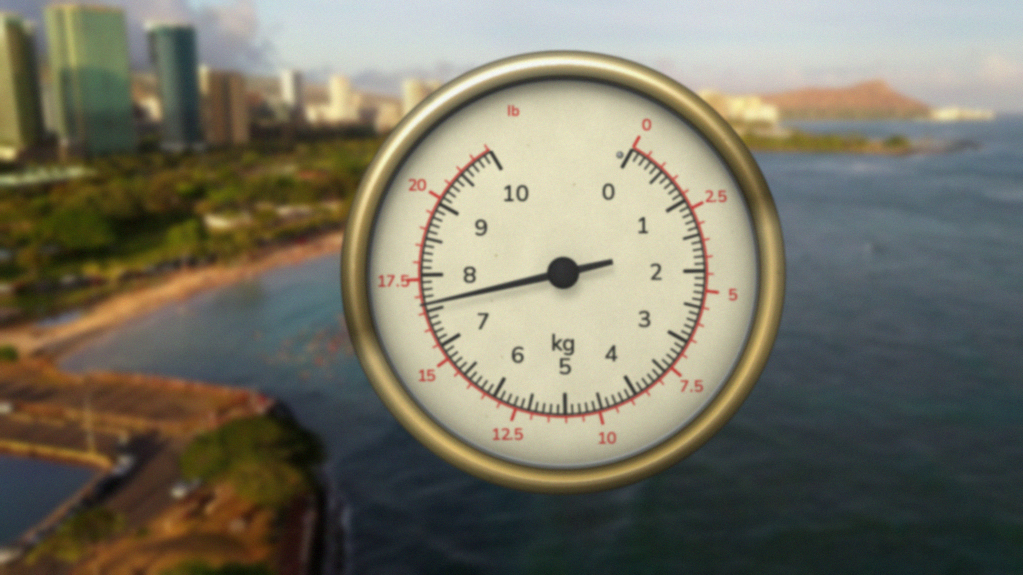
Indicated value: 7.6 kg
